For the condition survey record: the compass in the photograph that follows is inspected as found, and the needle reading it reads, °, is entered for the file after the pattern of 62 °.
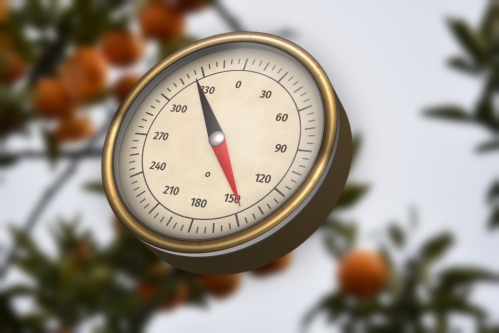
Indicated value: 145 °
